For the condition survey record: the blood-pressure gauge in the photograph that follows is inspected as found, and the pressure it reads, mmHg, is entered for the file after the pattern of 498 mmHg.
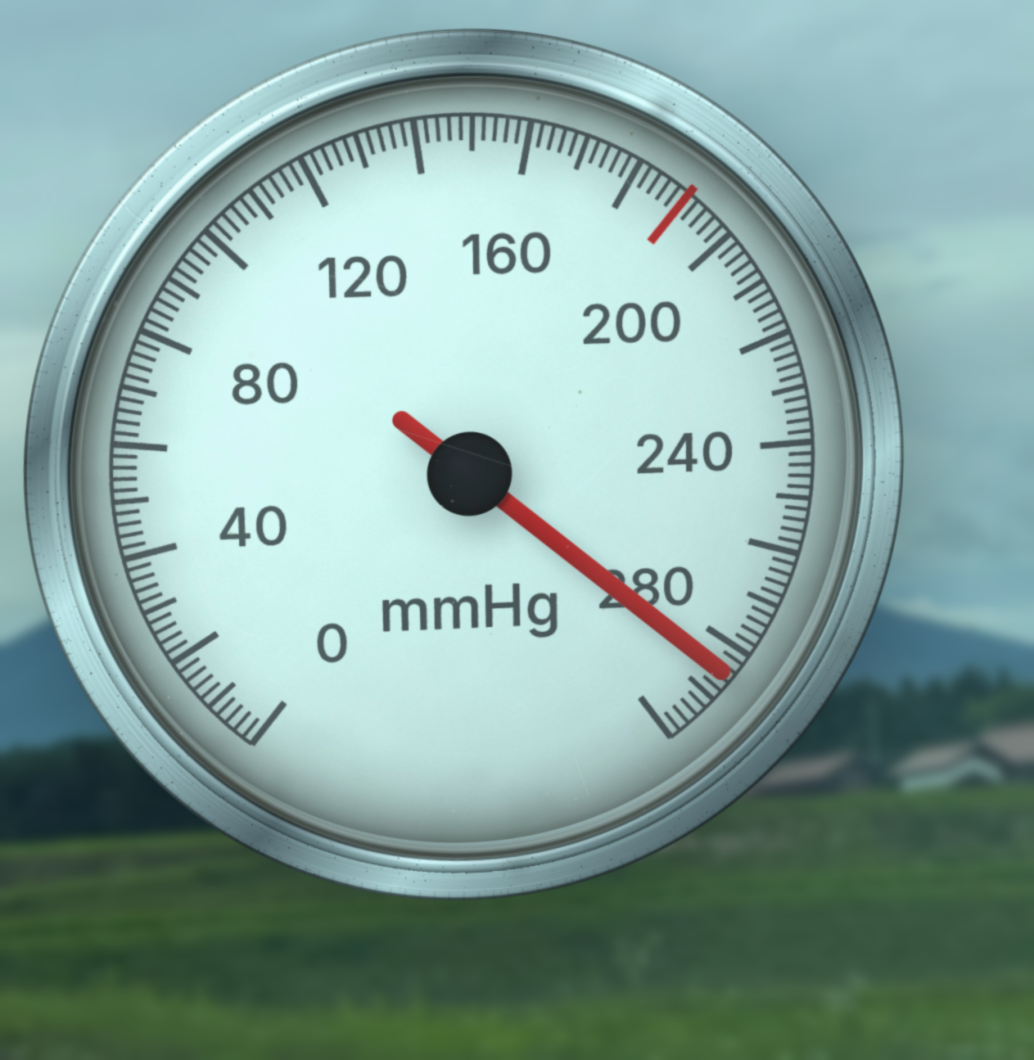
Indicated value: 285 mmHg
